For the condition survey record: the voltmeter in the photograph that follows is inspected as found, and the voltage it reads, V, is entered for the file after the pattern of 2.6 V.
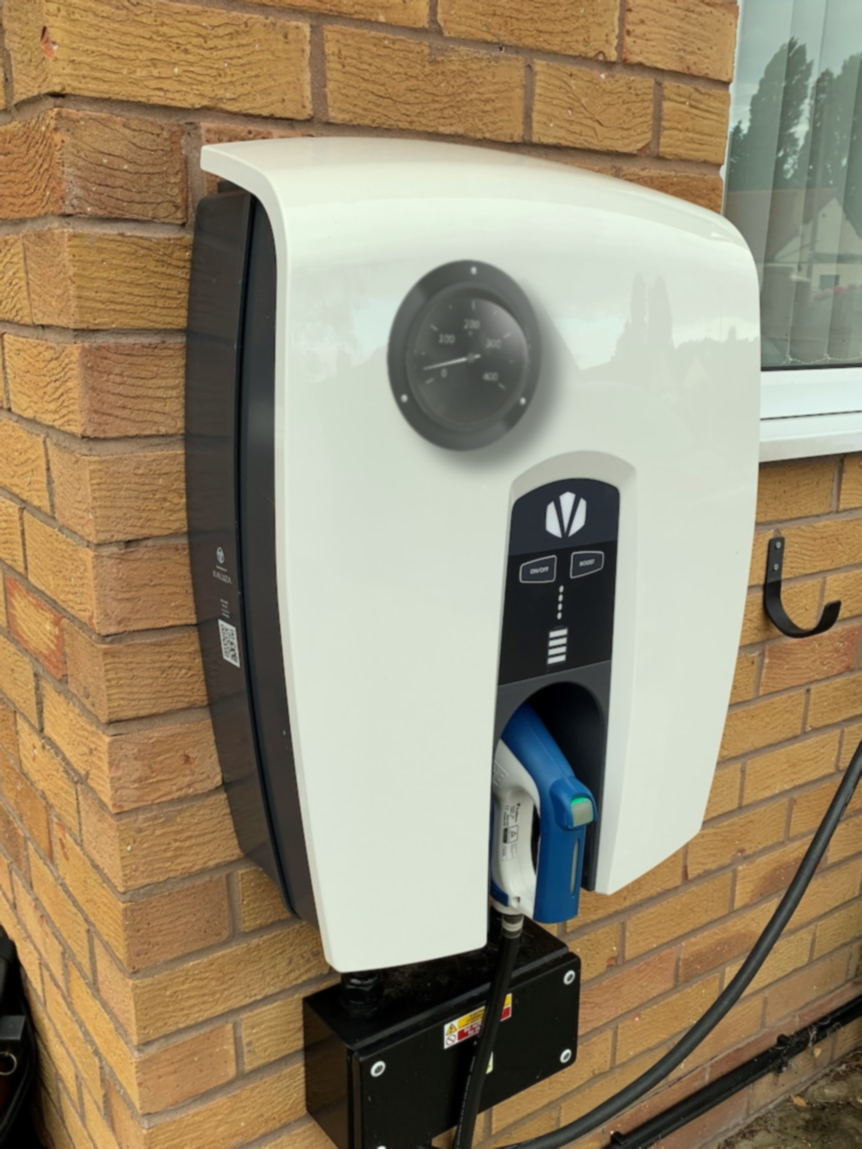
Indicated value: 25 V
